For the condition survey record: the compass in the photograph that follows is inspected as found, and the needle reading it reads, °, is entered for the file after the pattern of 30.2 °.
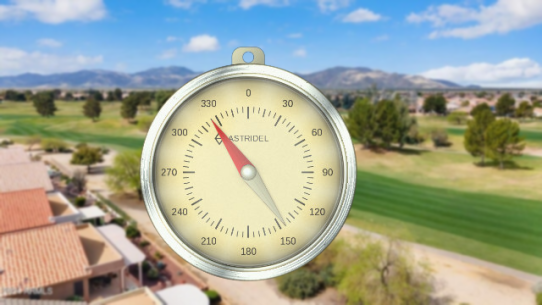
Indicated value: 325 °
